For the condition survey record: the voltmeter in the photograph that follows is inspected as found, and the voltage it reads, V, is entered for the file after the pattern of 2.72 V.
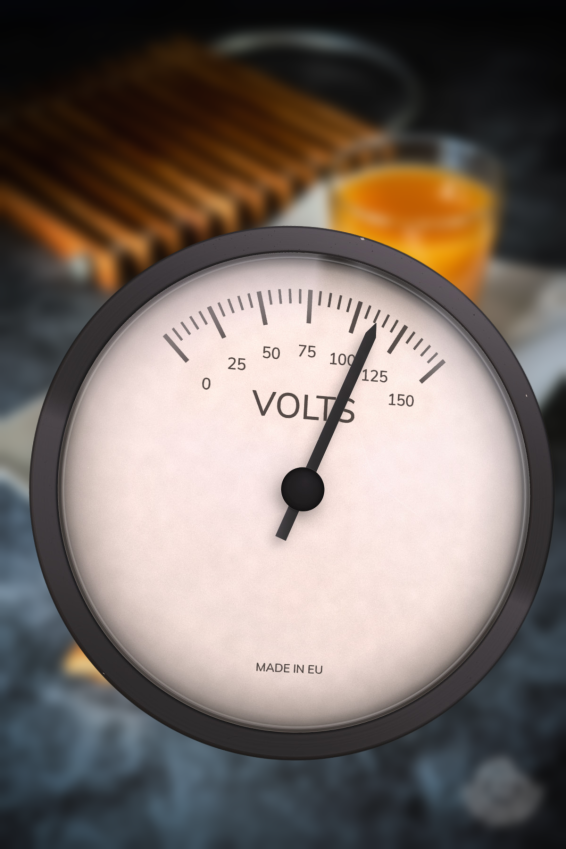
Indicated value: 110 V
